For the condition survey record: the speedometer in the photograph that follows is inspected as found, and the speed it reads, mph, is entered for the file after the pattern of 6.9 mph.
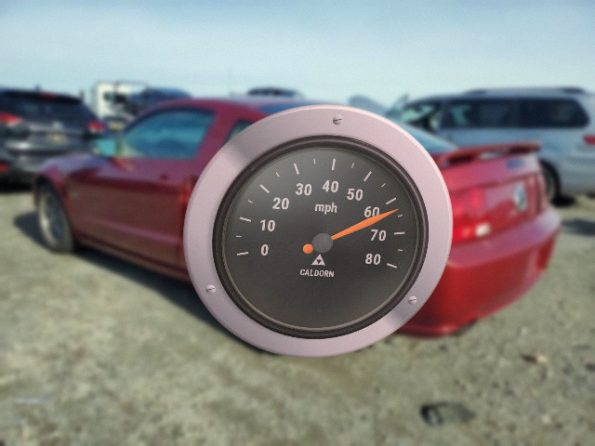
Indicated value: 62.5 mph
